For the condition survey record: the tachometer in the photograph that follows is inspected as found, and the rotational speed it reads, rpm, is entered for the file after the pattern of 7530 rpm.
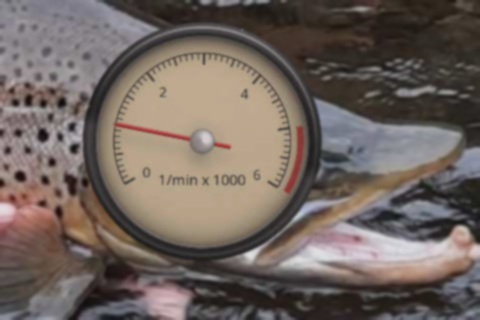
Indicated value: 1000 rpm
